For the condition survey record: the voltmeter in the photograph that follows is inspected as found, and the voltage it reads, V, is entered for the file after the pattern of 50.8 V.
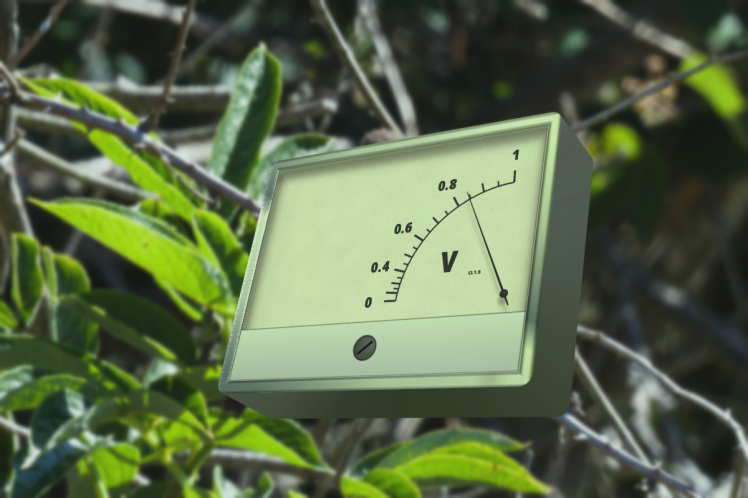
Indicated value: 0.85 V
